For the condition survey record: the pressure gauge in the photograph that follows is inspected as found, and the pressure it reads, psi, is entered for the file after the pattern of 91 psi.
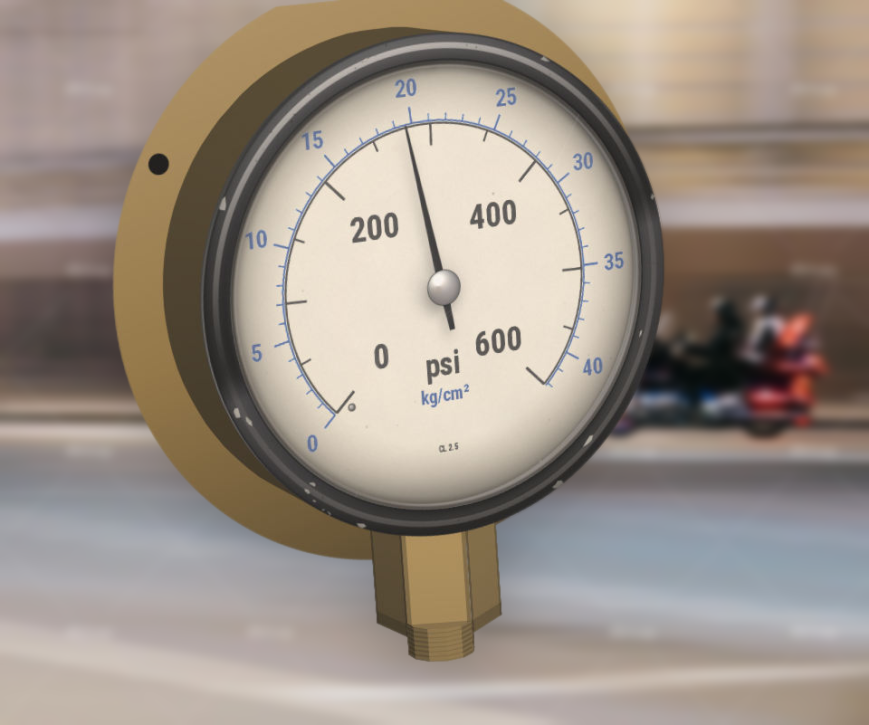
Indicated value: 275 psi
